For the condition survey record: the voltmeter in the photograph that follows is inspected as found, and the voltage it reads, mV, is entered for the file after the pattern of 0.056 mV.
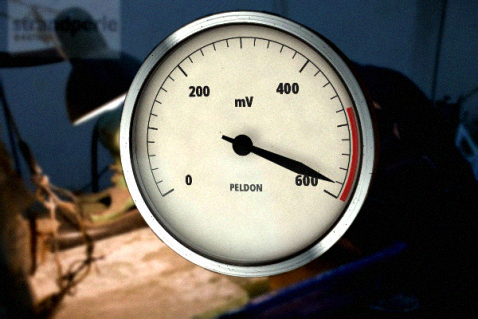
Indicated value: 580 mV
